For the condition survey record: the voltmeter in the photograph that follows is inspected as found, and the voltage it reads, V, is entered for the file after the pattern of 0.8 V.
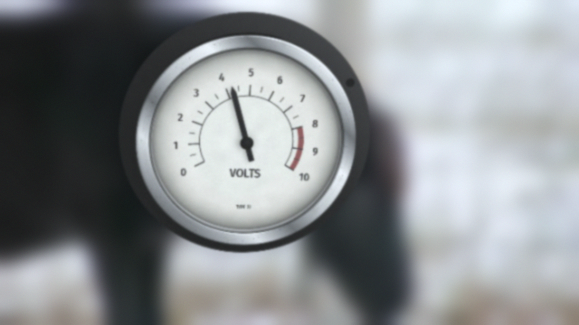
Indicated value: 4.25 V
